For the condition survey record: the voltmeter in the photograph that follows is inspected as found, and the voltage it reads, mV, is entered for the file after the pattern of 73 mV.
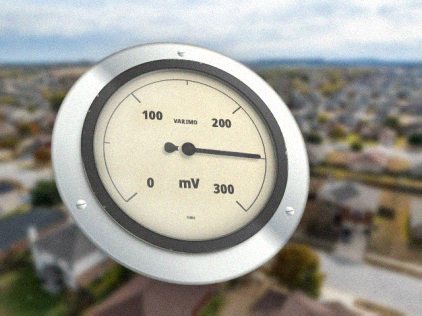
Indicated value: 250 mV
